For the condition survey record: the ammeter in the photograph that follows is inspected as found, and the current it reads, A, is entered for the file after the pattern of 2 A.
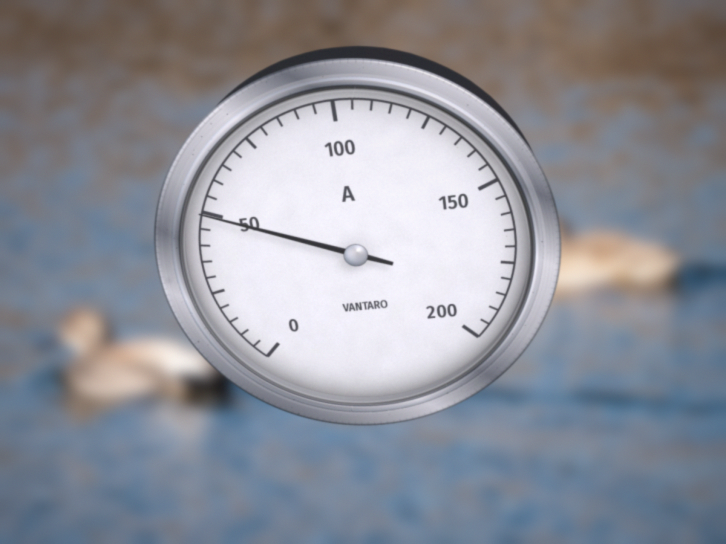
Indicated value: 50 A
